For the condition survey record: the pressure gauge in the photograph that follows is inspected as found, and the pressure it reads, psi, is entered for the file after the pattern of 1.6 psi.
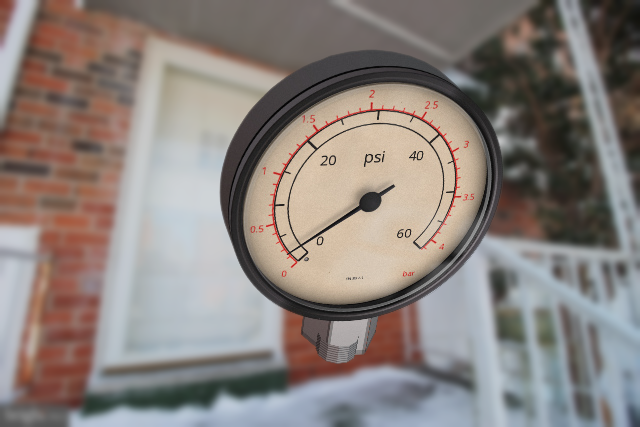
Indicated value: 2.5 psi
